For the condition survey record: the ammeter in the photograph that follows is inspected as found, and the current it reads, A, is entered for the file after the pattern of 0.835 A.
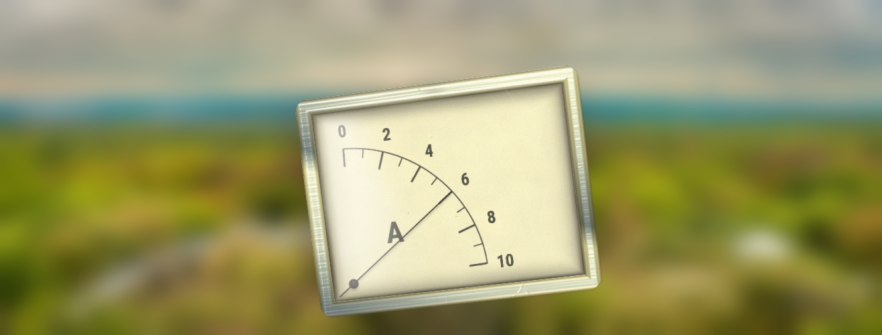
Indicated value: 6 A
